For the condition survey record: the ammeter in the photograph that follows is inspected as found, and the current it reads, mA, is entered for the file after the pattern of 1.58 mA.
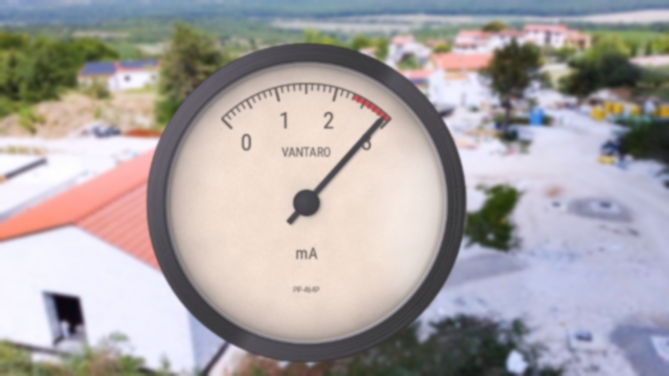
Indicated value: 2.9 mA
